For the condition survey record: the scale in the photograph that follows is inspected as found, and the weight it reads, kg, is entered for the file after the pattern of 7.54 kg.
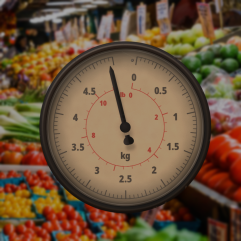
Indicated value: 4.95 kg
